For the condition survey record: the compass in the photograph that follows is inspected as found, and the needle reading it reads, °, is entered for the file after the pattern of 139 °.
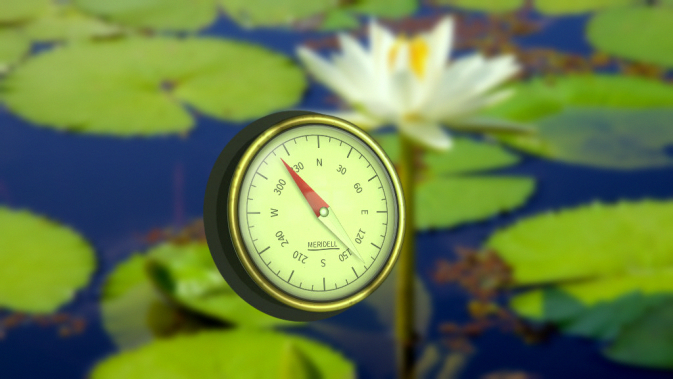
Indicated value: 320 °
